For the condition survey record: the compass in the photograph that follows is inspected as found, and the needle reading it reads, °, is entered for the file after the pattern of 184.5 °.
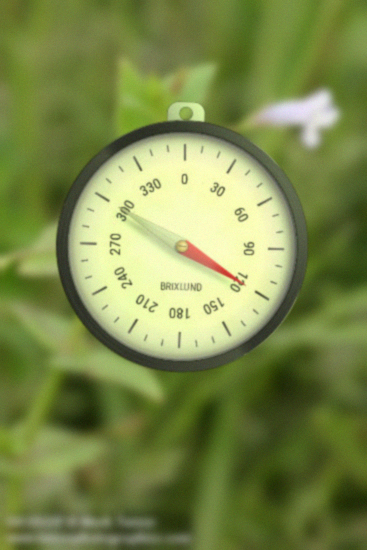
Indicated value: 120 °
